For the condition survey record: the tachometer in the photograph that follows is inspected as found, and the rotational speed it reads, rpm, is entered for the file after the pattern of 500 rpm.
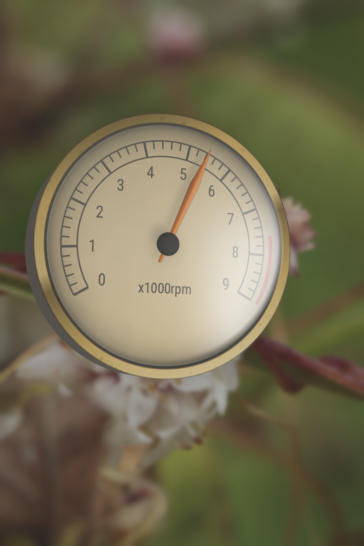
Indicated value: 5400 rpm
